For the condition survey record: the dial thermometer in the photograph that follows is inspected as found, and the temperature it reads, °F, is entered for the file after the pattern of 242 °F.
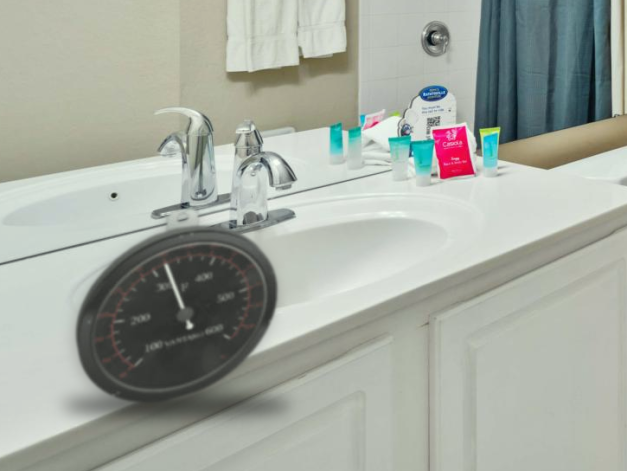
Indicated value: 320 °F
